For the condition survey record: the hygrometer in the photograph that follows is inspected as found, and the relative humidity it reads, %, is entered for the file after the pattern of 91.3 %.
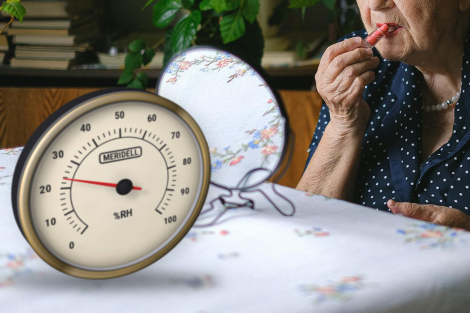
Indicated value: 24 %
